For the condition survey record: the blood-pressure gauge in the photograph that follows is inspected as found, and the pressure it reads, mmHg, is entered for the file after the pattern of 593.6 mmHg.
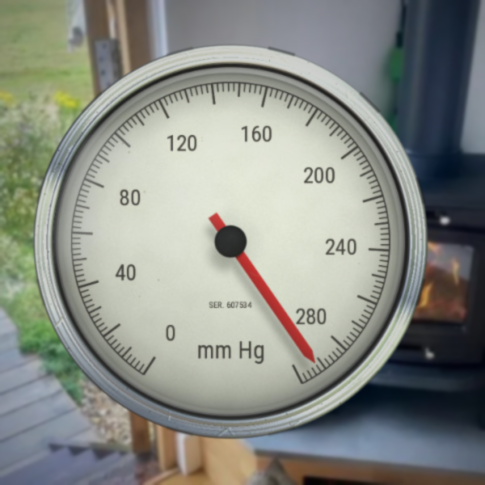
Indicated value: 292 mmHg
